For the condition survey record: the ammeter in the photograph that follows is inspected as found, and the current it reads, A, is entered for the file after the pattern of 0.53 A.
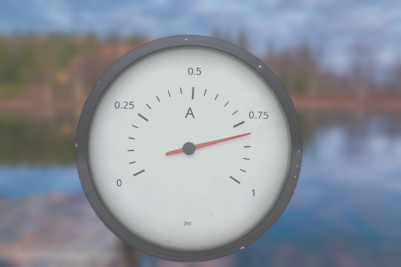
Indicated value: 0.8 A
